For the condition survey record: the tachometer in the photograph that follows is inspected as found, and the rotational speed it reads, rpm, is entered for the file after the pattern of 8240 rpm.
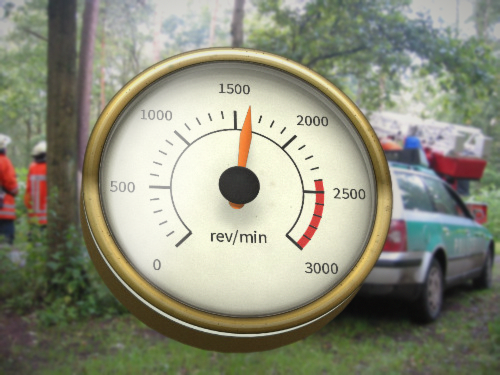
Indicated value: 1600 rpm
